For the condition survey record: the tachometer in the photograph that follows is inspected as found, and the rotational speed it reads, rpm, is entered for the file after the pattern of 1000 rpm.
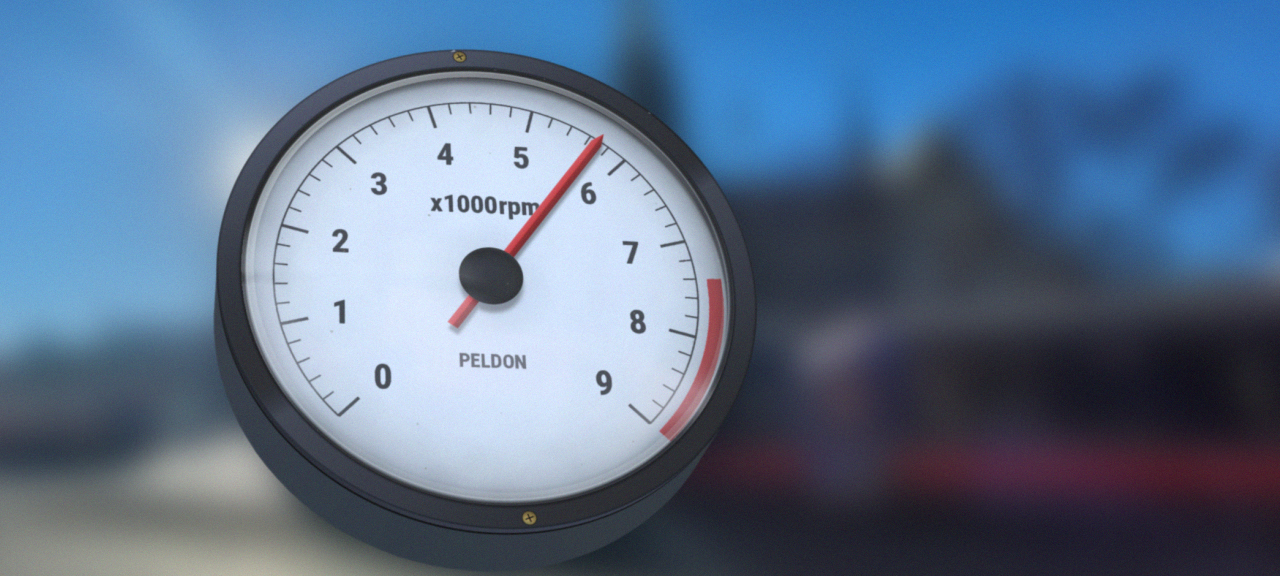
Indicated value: 5700 rpm
